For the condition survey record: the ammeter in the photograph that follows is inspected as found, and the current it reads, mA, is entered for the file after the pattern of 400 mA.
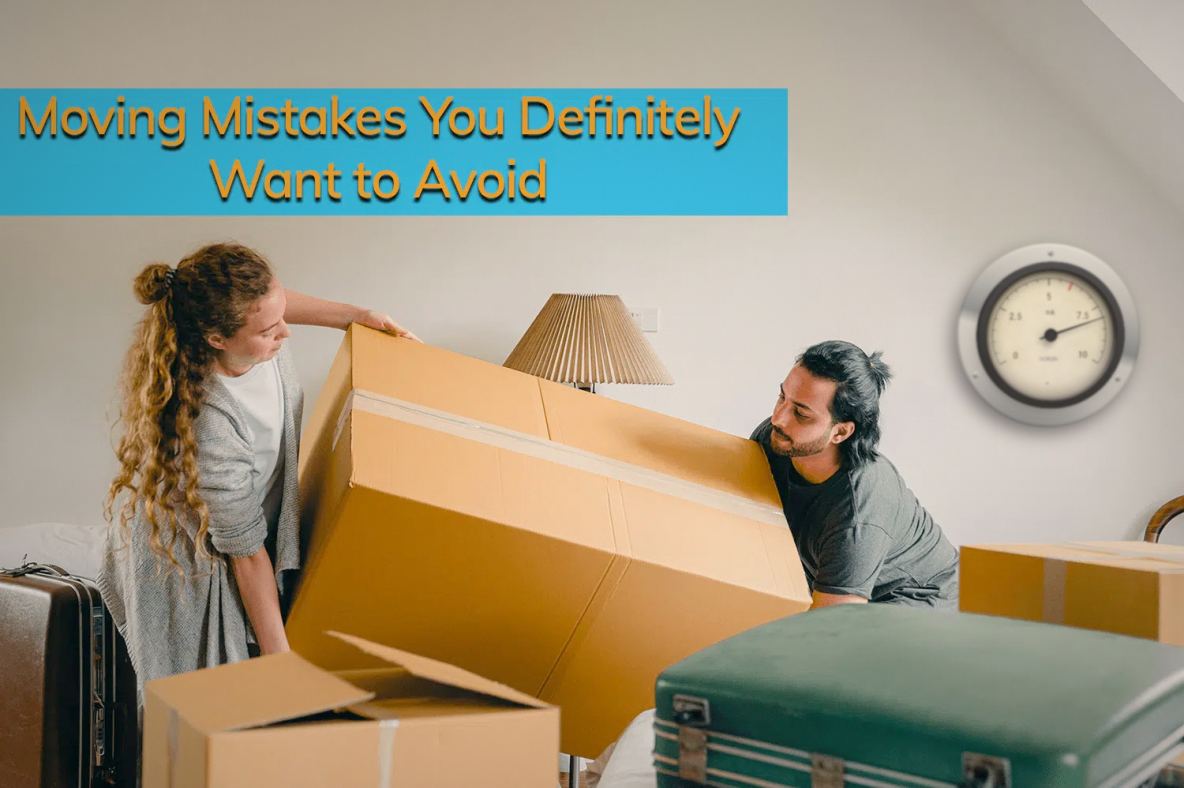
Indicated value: 8 mA
